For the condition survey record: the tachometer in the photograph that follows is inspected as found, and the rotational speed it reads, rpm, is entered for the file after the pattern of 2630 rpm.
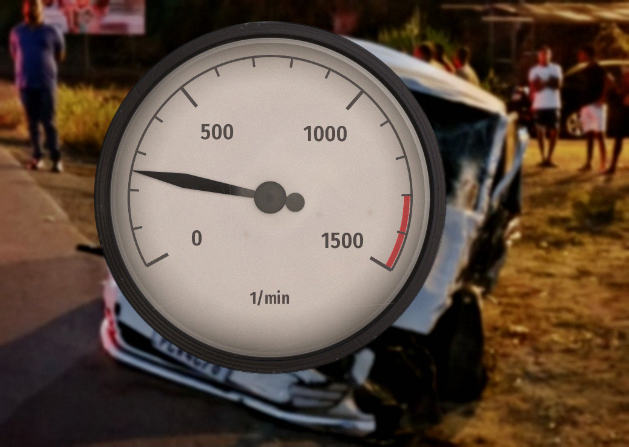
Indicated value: 250 rpm
